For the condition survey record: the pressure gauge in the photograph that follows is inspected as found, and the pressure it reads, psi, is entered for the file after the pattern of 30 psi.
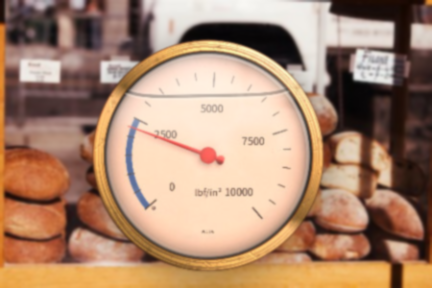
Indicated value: 2250 psi
